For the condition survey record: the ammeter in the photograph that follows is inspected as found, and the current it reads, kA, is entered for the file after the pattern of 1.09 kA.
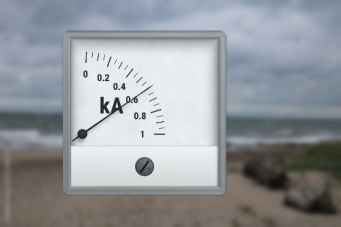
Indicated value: 0.6 kA
